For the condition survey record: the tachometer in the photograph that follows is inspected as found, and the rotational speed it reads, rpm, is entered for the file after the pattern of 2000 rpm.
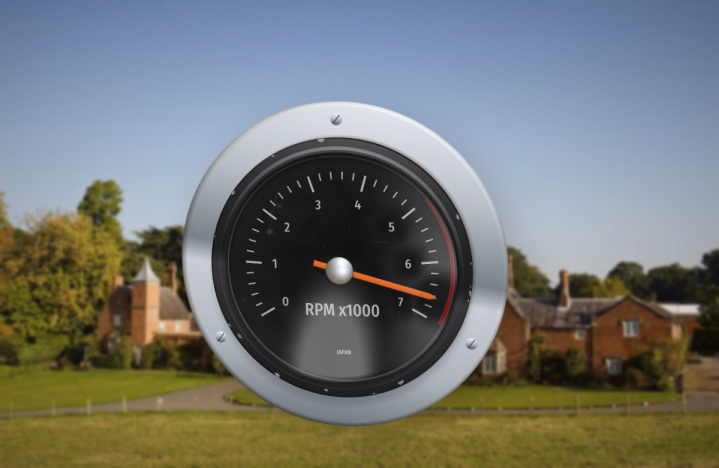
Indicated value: 6600 rpm
